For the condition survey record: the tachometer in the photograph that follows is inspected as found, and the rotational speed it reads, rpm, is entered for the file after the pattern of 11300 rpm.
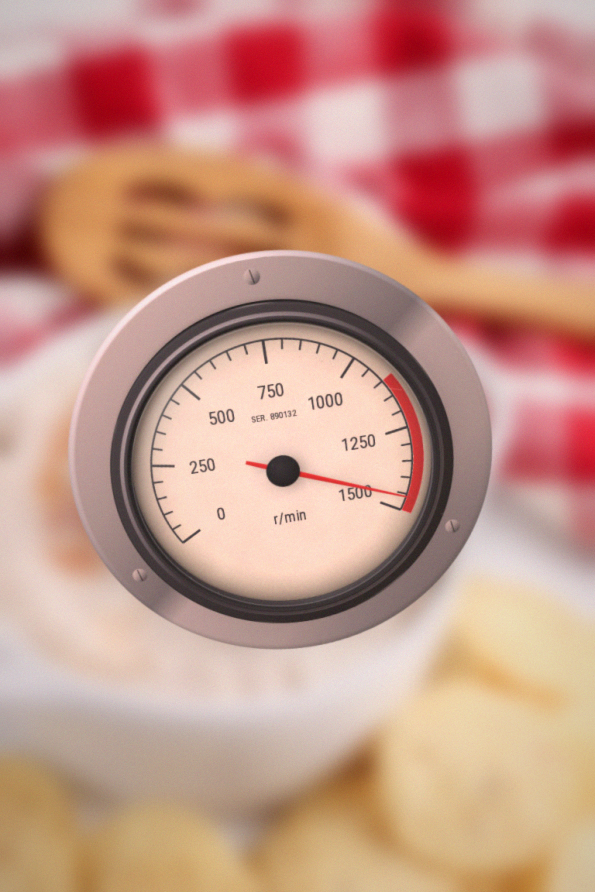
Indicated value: 1450 rpm
